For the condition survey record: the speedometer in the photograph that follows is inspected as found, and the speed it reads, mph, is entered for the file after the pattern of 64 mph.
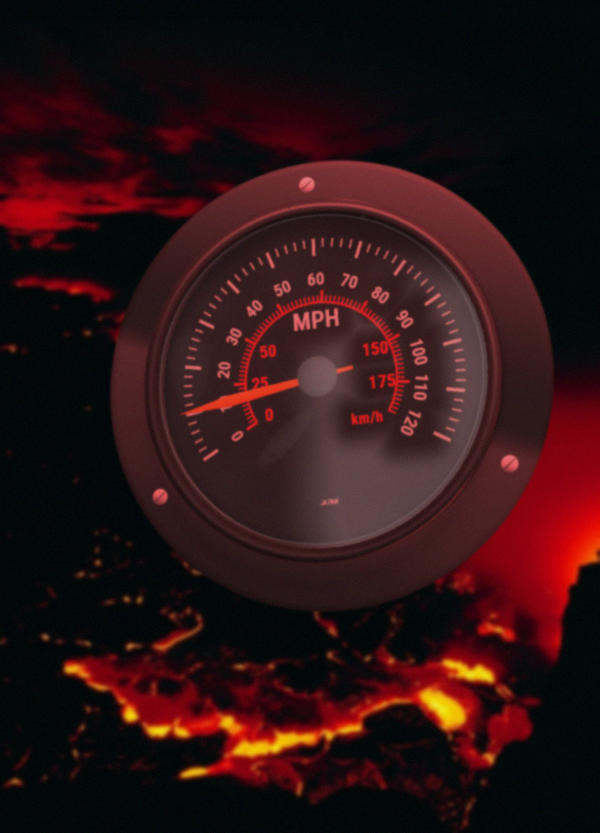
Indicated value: 10 mph
